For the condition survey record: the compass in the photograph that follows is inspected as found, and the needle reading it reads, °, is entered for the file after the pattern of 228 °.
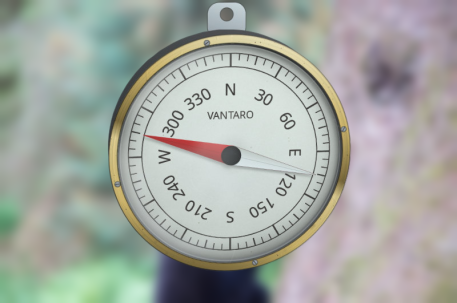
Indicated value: 285 °
